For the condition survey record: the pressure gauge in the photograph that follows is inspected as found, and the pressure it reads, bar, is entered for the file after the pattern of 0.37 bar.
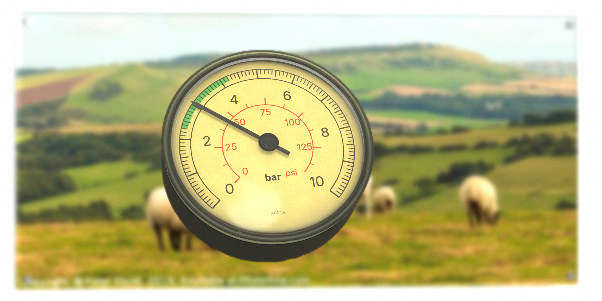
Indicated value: 3 bar
